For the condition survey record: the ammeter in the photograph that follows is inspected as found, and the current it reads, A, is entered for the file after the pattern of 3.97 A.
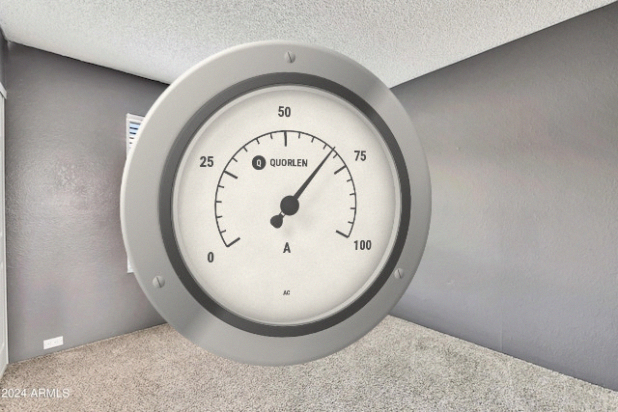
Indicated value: 67.5 A
